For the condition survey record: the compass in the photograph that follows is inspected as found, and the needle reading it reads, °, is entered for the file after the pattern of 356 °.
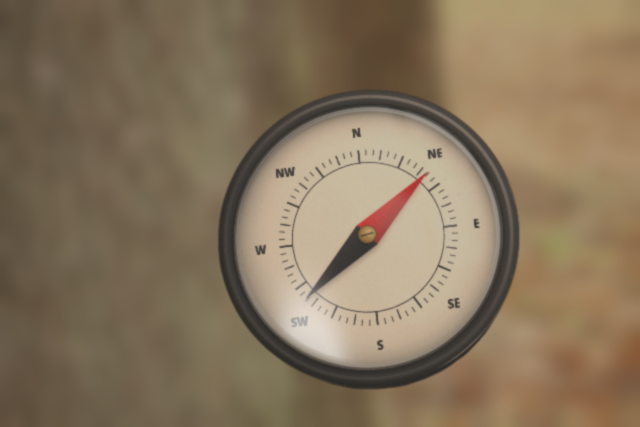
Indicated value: 50 °
